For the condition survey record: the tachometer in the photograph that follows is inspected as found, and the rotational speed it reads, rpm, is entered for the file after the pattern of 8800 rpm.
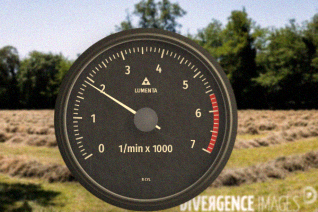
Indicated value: 1900 rpm
